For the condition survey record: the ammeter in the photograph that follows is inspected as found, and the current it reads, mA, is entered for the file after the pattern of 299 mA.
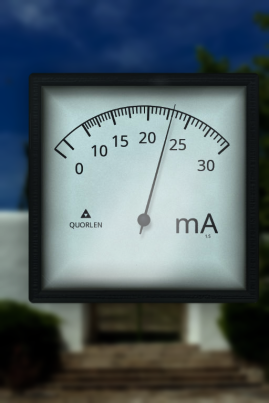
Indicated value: 23 mA
